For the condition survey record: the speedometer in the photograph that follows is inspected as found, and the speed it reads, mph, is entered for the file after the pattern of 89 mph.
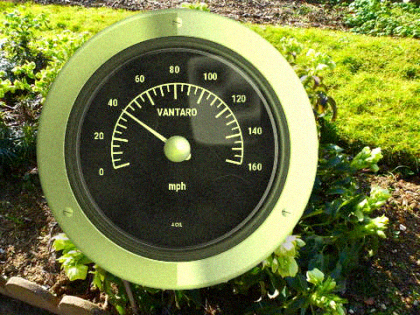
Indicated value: 40 mph
